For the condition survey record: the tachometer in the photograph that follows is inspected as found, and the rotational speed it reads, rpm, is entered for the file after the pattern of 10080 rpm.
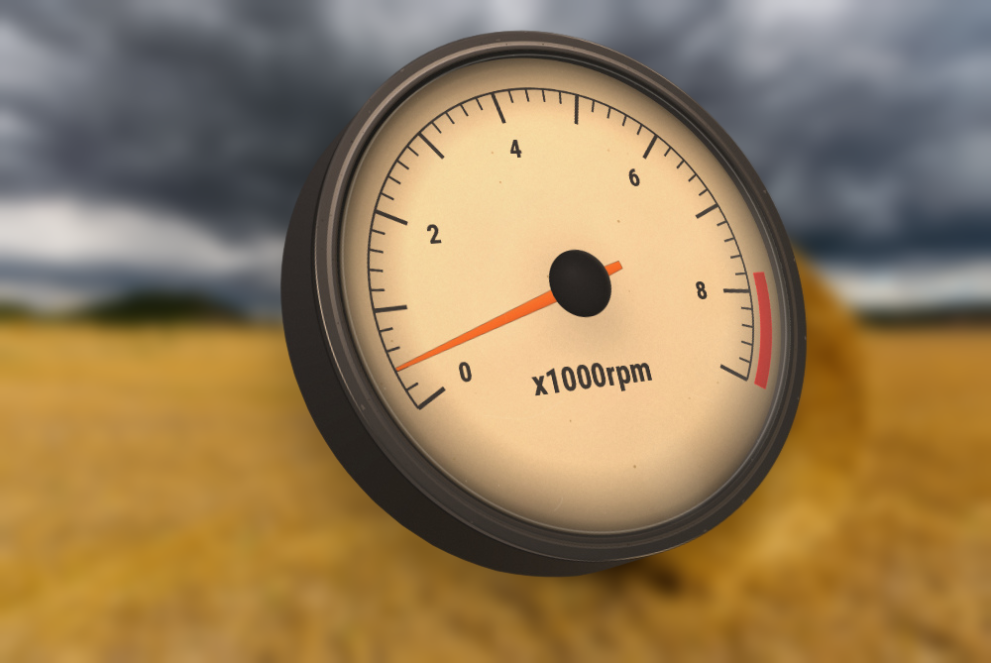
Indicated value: 400 rpm
